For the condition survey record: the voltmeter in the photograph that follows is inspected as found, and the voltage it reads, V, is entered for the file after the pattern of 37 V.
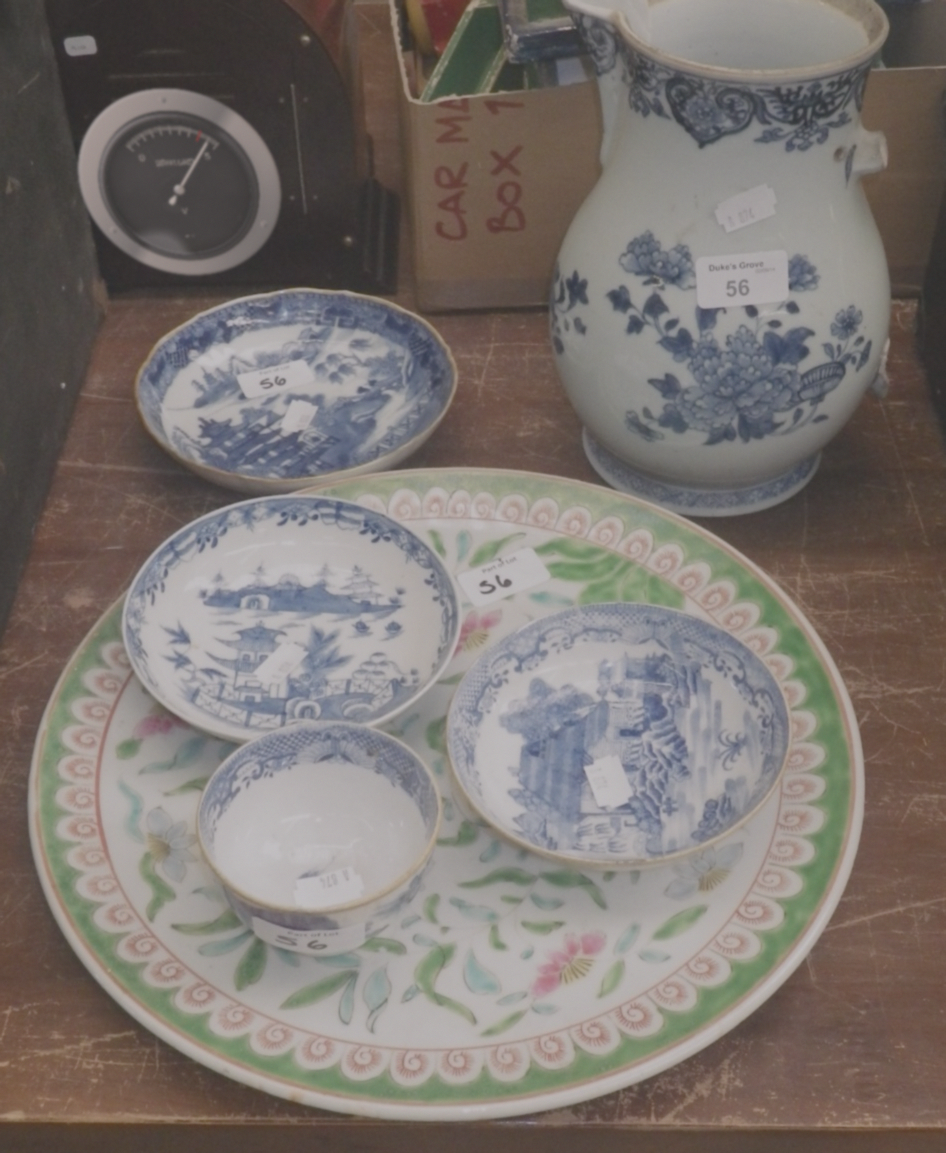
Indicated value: 4.5 V
